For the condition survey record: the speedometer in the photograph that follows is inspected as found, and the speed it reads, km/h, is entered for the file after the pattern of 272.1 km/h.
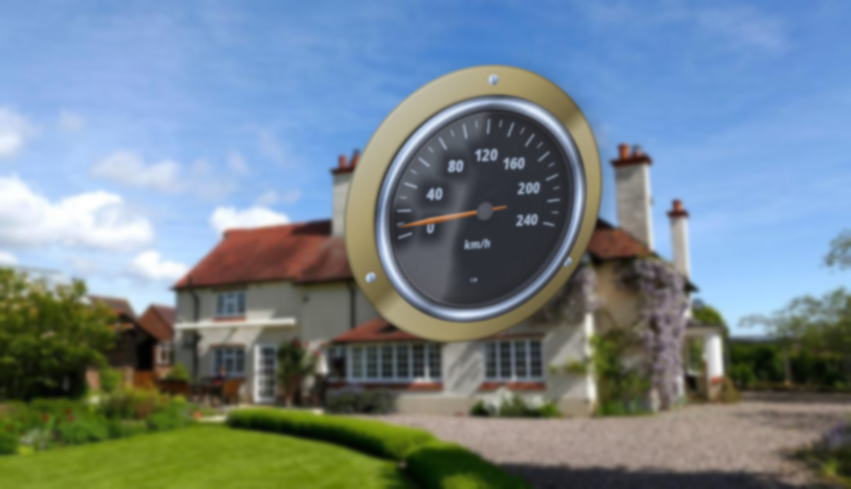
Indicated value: 10 km/h
